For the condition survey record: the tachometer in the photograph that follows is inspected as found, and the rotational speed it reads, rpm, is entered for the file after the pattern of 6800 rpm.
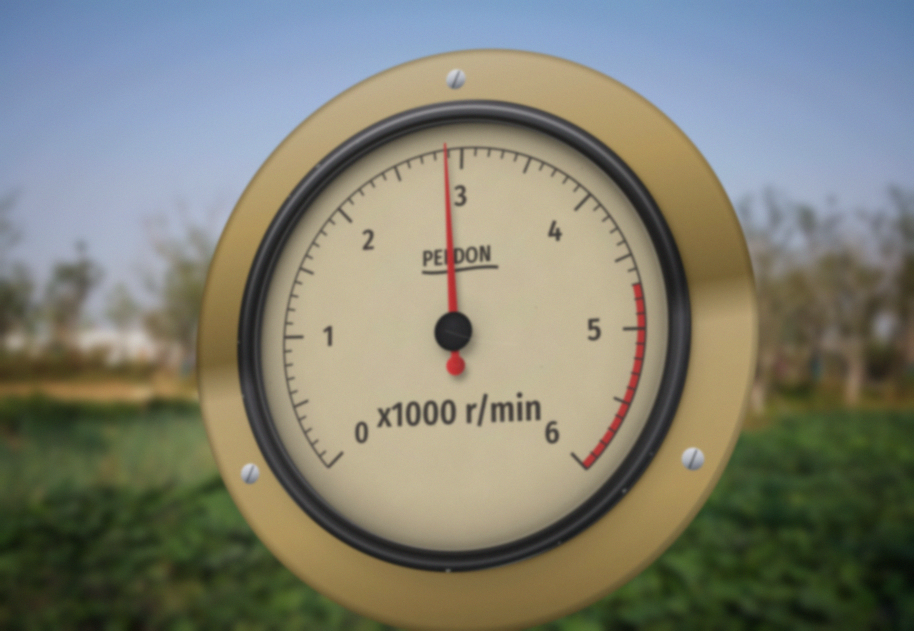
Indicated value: 2900 rpm
